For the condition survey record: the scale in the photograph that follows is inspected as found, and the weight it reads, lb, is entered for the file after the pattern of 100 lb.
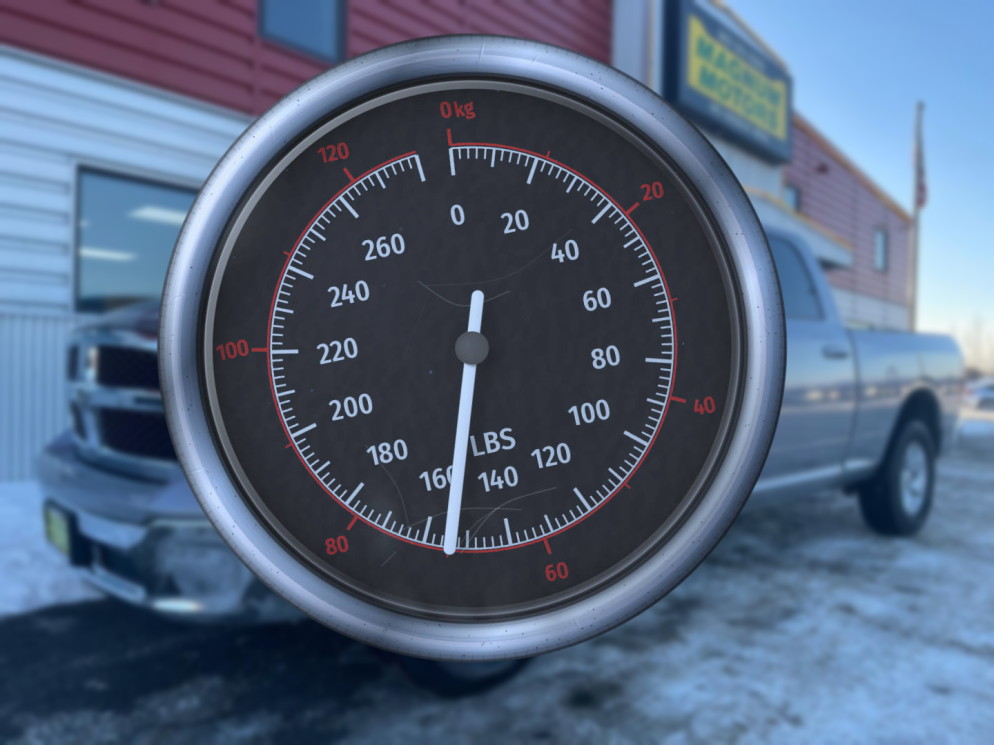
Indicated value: 154 lb
